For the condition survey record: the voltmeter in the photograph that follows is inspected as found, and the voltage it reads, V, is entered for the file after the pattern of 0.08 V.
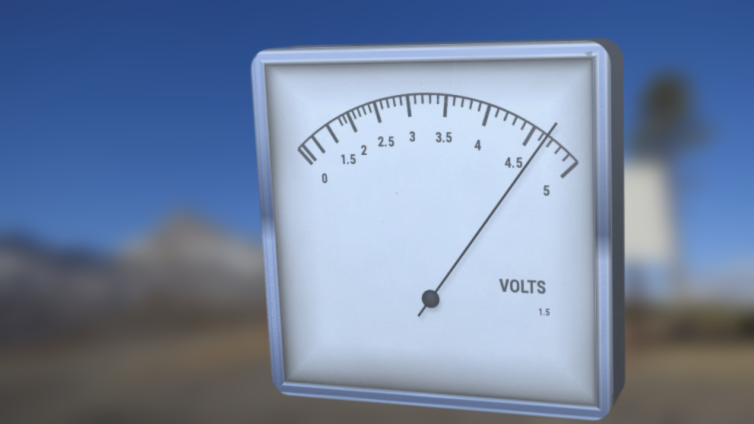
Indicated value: 4.65 V
